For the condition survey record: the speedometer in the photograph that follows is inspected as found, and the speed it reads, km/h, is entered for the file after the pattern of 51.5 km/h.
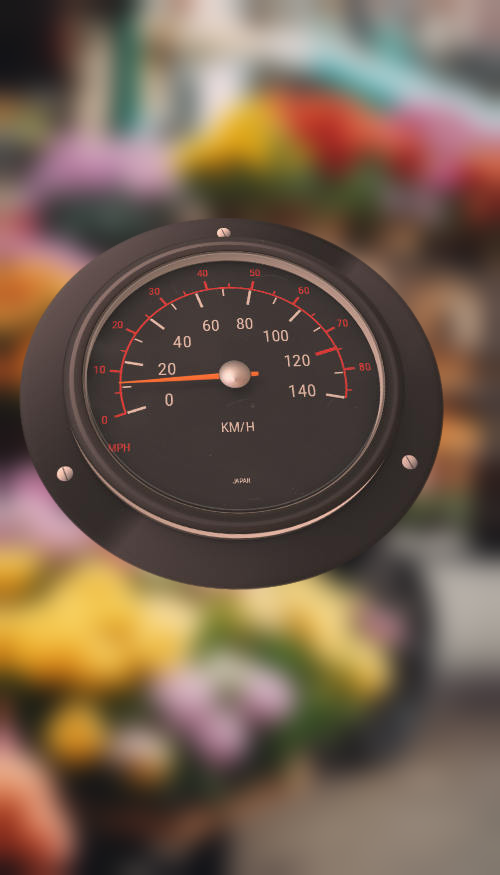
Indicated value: 10 km/h
